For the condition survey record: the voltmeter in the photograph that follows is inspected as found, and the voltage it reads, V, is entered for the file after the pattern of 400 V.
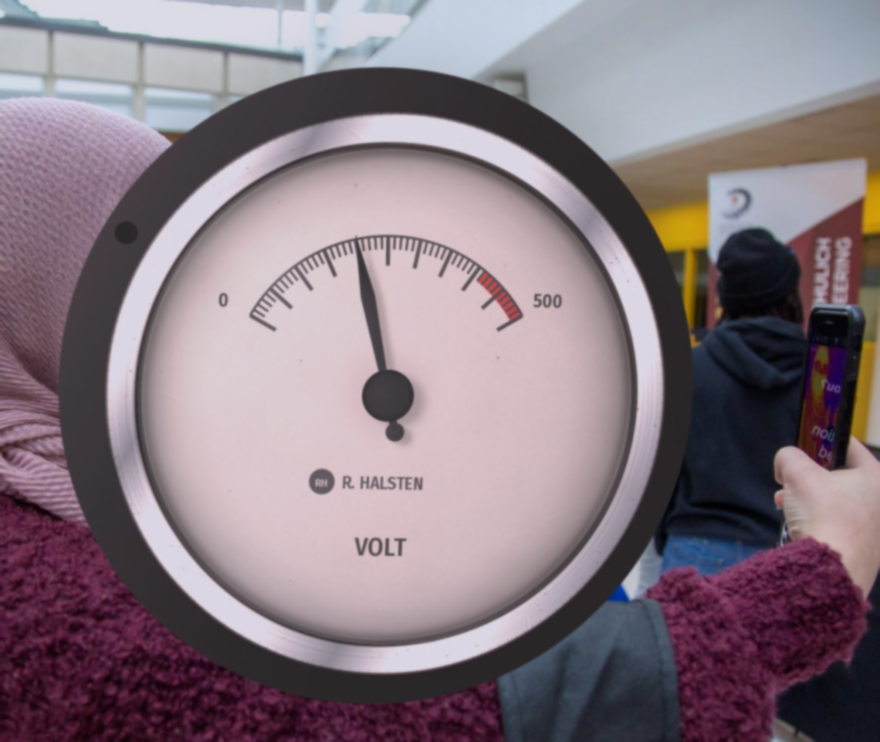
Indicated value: 200 V
